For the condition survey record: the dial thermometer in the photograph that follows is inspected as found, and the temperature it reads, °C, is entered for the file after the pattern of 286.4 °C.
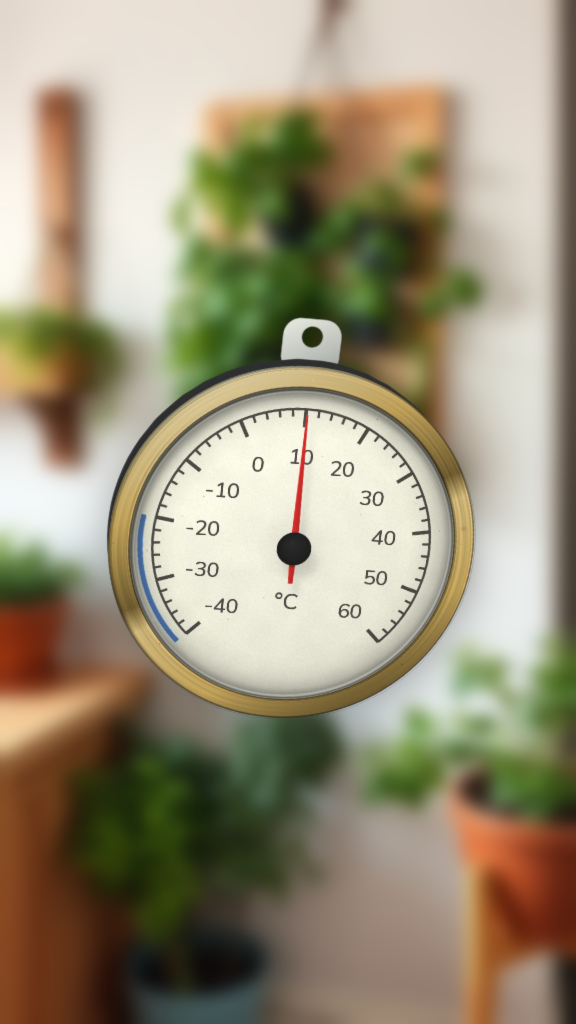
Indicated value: 10 °C
